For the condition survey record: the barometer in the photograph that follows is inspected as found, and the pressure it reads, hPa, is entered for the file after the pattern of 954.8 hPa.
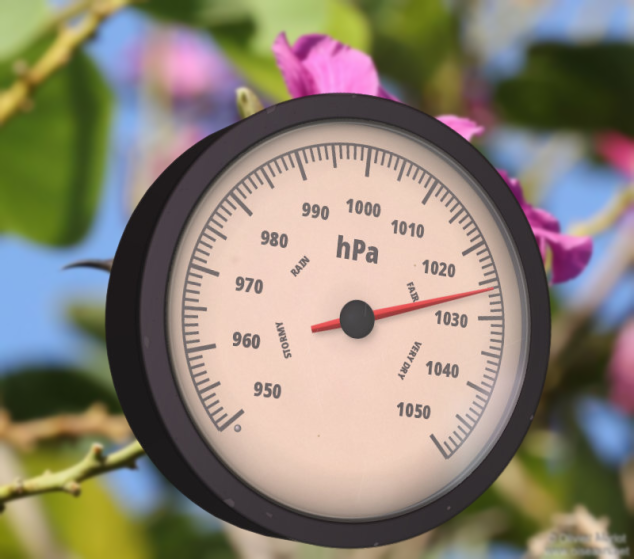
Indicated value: 1026 hPa
